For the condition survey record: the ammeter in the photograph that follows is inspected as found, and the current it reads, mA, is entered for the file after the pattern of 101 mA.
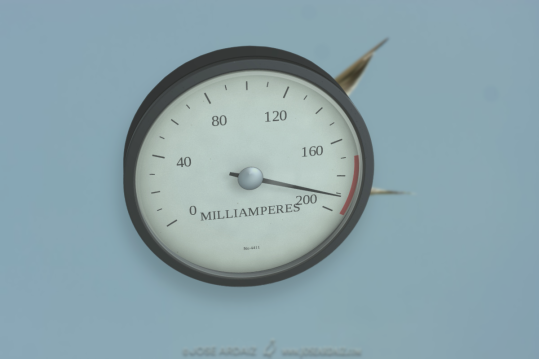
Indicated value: 190 mA
